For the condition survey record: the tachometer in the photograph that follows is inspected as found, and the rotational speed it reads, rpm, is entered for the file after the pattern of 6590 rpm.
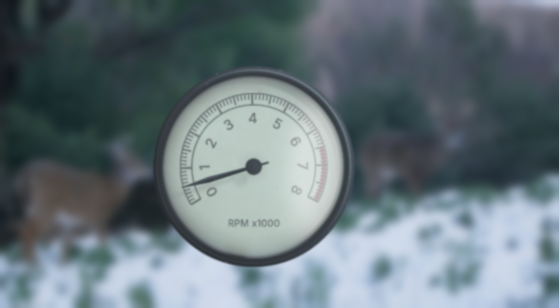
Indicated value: 500 rpm
